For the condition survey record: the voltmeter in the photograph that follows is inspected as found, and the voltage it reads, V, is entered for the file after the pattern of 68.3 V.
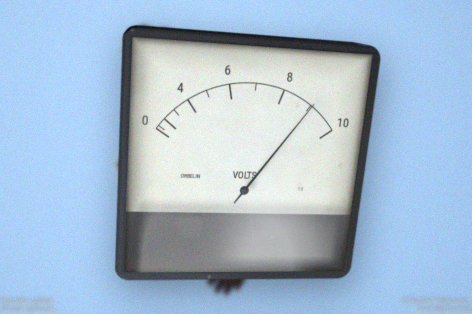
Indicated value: 9 V
